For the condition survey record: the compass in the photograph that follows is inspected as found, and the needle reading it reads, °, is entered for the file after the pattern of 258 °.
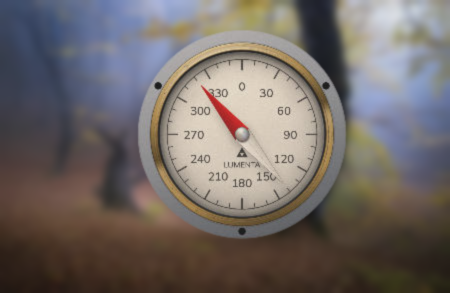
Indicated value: 320 °
